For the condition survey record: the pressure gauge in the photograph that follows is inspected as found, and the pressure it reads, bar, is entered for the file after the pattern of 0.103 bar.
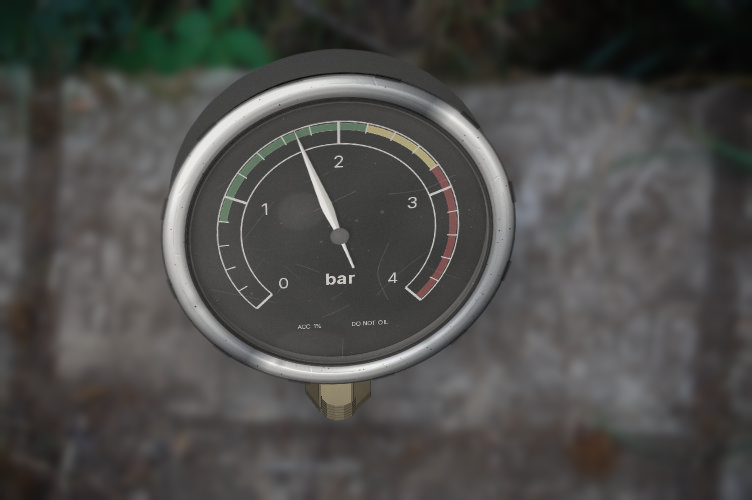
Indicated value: 1.7 bar
